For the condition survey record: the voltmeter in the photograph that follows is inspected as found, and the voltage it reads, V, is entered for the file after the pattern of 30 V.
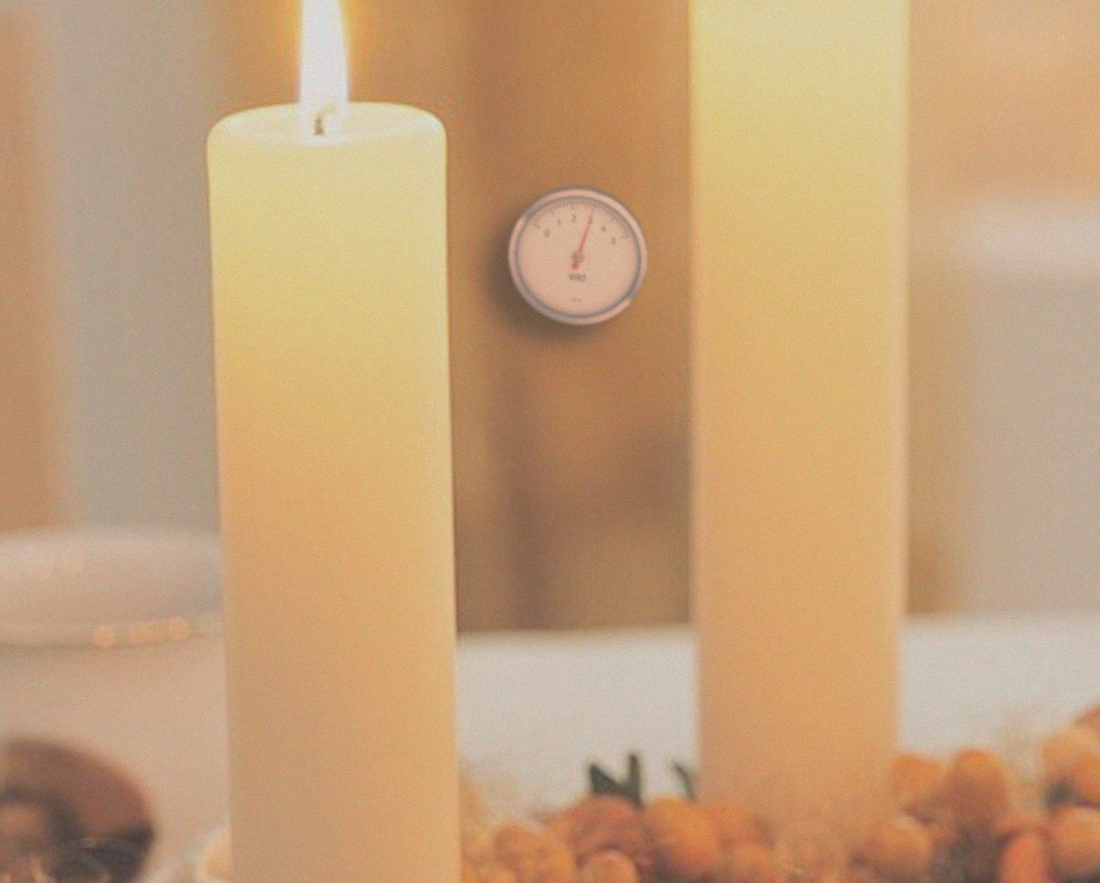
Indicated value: 3 V
